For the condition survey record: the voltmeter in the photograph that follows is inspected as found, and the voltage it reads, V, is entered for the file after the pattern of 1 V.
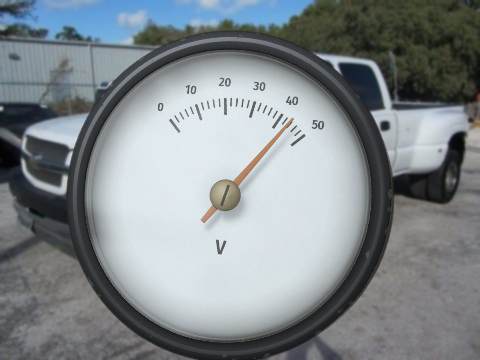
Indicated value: 44 V
